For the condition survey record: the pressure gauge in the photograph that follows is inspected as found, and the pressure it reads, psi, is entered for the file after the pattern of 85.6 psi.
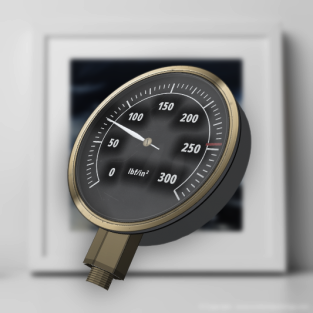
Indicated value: 75 psi
